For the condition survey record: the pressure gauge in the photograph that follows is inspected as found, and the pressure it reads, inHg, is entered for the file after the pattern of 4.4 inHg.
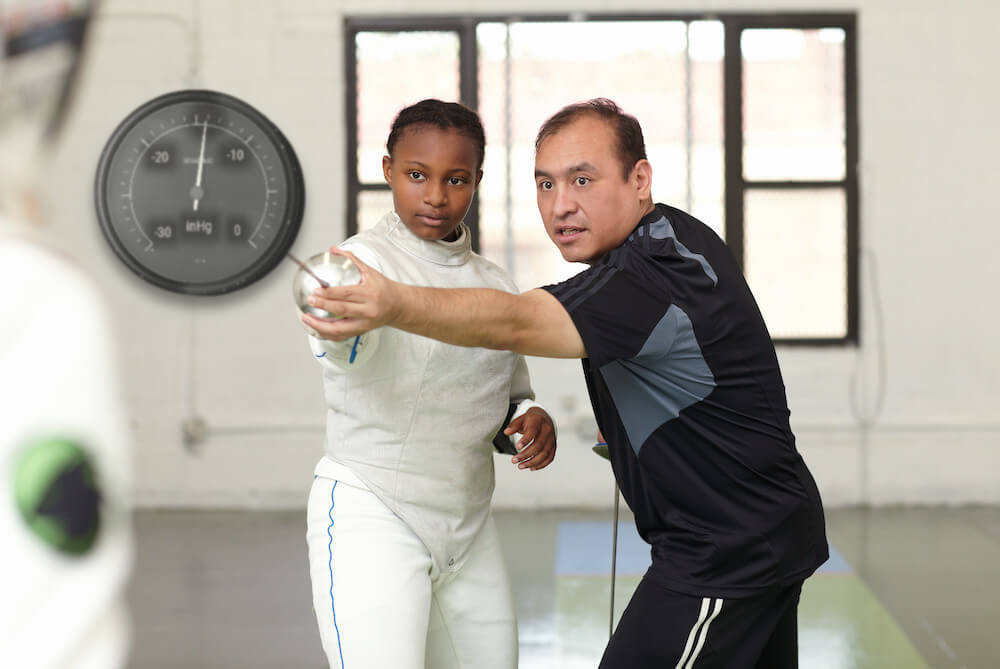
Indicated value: -14 inHg
